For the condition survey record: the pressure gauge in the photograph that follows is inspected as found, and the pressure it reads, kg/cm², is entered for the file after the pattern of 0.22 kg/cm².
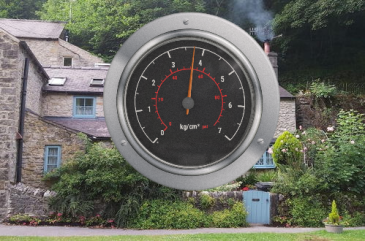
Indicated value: 3.75 kg/cm²
